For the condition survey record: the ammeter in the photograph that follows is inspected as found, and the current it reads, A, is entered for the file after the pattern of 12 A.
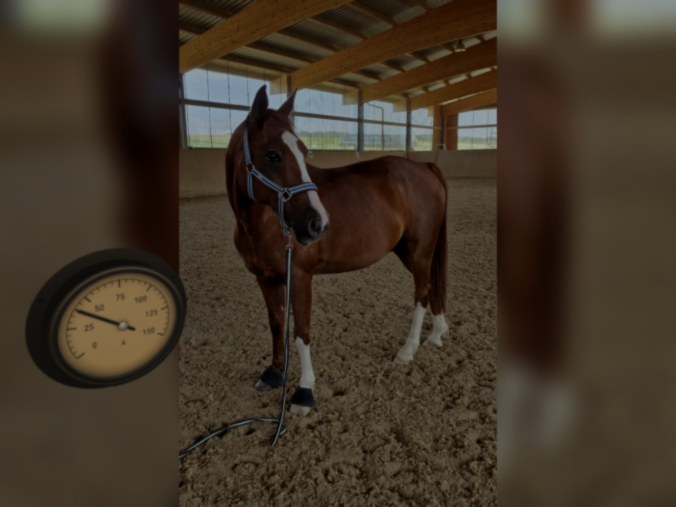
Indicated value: 40 A
